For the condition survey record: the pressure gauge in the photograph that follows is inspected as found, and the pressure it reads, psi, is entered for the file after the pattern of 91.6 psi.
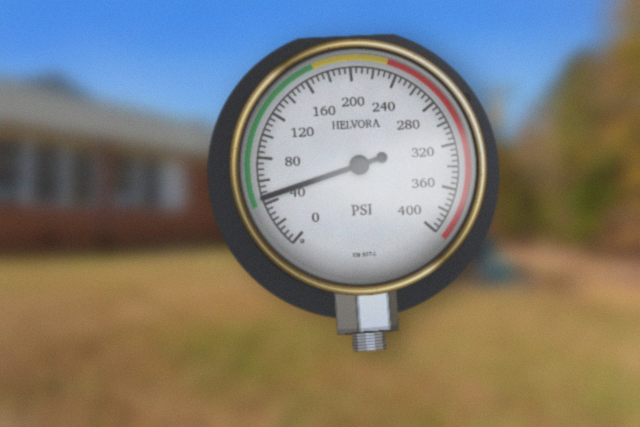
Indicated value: 45 psi
